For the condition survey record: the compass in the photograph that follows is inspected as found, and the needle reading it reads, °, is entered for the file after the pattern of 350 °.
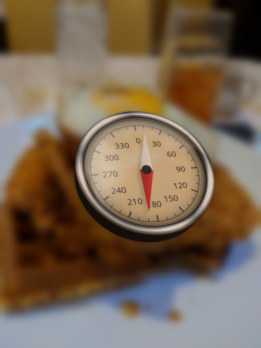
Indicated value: 190 °
